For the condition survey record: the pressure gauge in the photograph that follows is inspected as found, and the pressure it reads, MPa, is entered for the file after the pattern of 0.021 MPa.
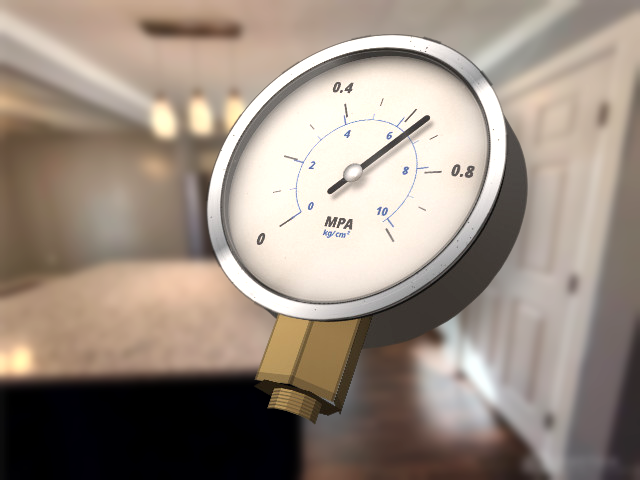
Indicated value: 0.65 MPa
